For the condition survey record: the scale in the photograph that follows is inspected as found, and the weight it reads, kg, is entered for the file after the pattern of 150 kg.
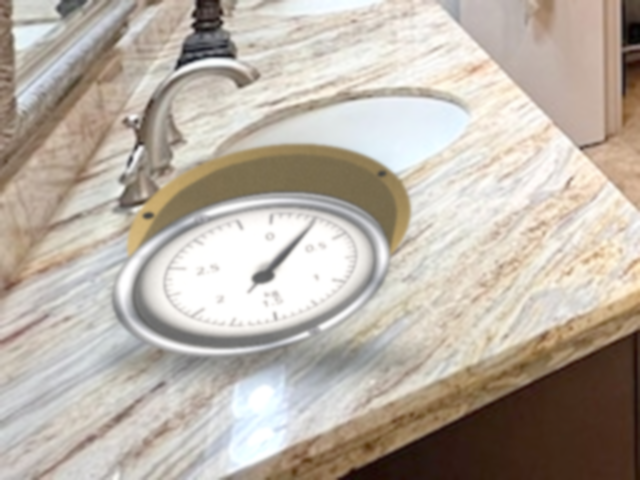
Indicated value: 0.25 kg
